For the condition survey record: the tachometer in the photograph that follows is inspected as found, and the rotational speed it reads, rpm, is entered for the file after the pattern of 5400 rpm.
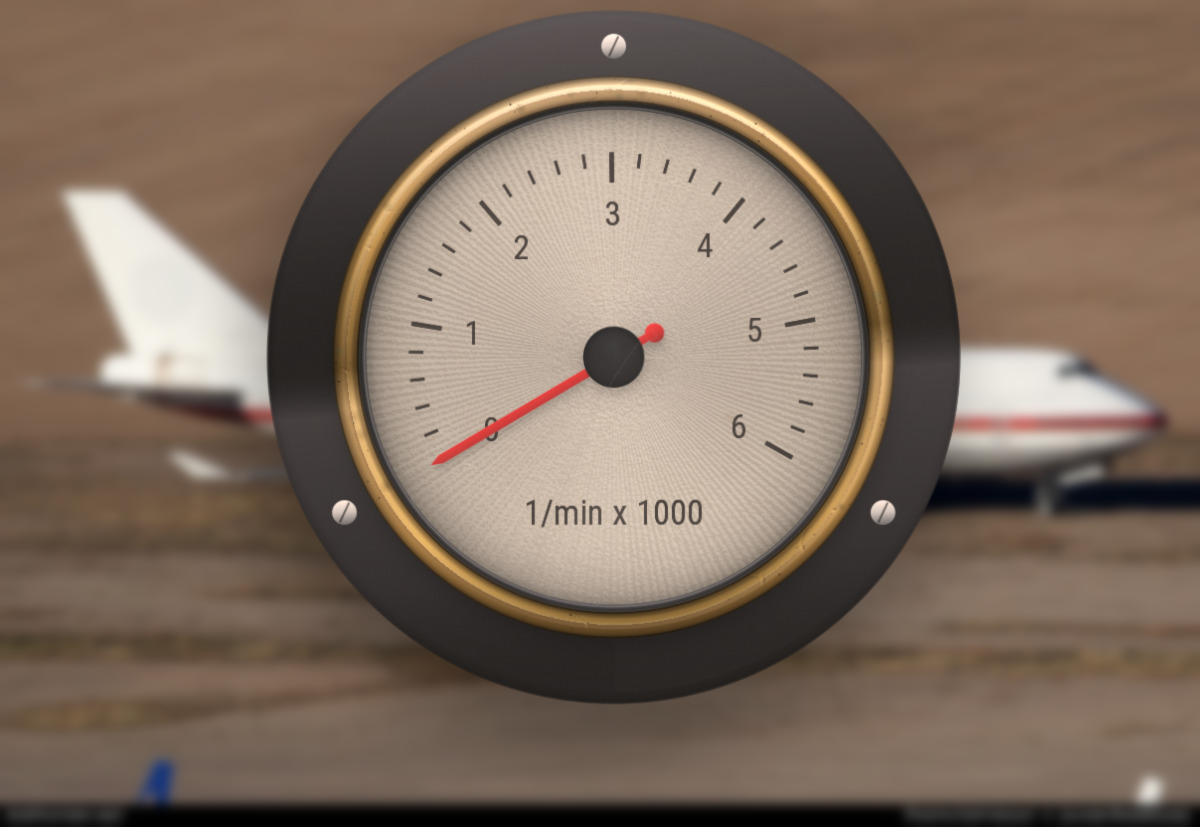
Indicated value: 0 rpm
